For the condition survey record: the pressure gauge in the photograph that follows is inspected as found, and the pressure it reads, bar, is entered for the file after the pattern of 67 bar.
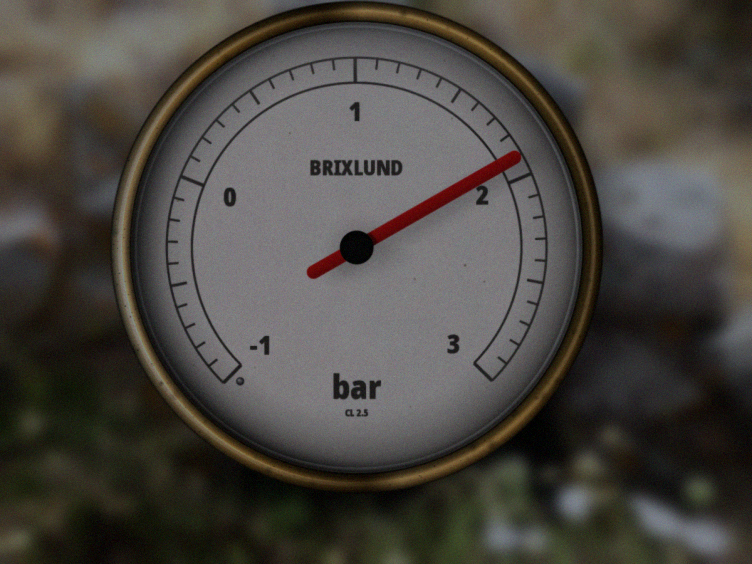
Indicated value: 1.9 bar
